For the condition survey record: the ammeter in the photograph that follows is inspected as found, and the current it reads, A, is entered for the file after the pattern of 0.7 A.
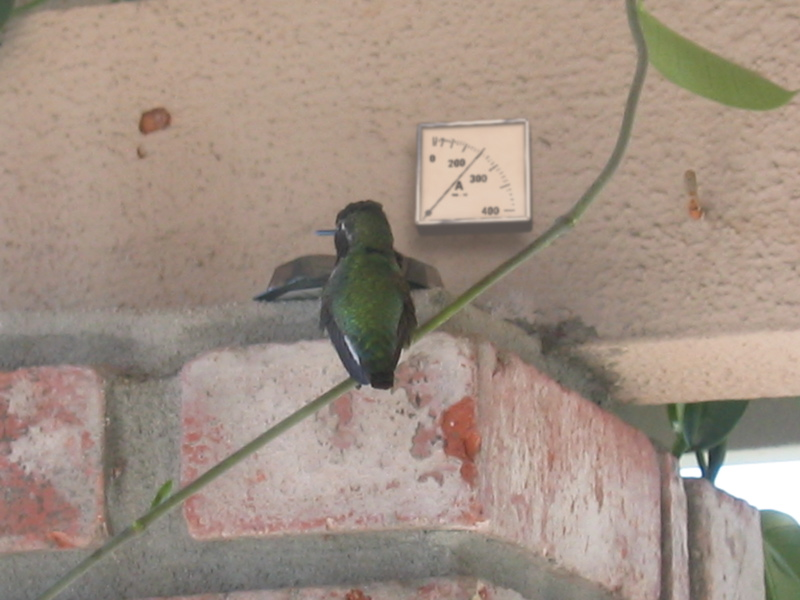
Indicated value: 250 A
